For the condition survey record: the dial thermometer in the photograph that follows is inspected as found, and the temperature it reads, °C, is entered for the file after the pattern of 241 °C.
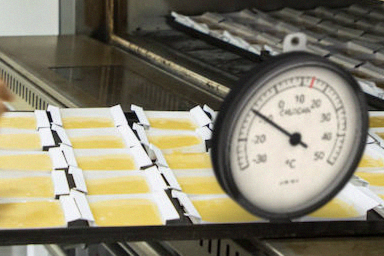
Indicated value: -10 °C
